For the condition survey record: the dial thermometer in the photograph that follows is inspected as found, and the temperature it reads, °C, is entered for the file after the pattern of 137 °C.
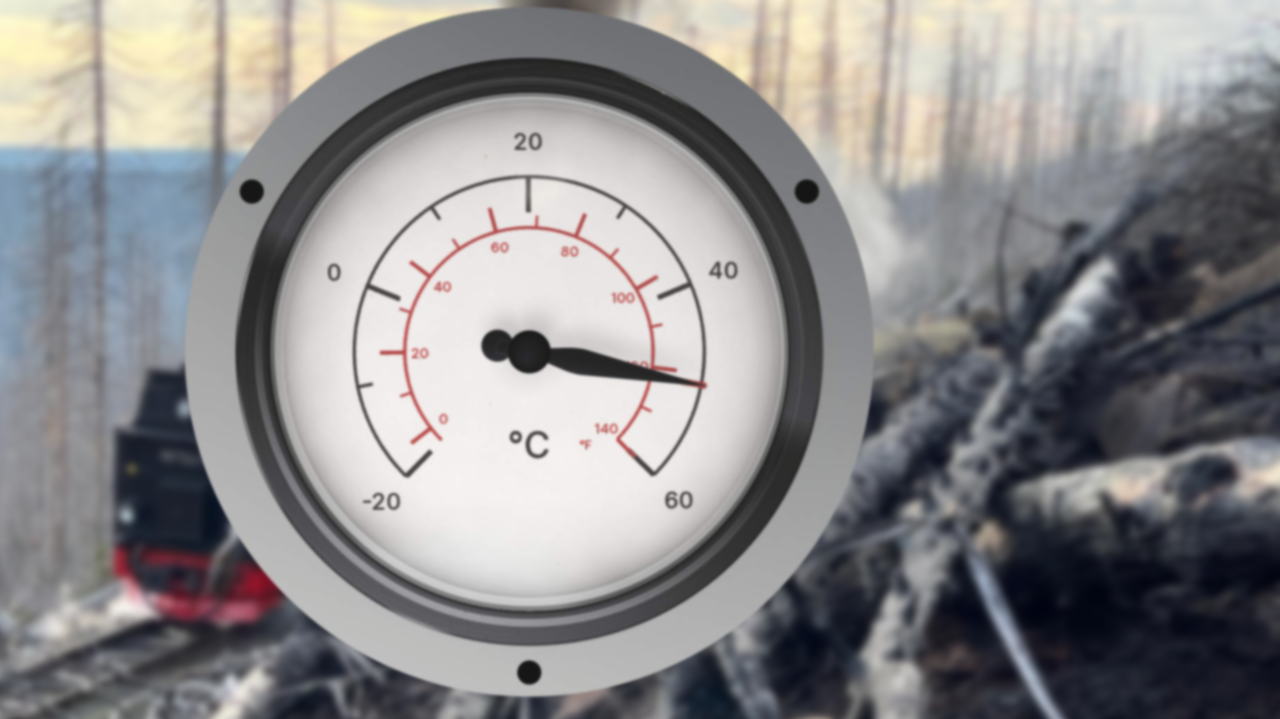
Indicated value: 50 °C
